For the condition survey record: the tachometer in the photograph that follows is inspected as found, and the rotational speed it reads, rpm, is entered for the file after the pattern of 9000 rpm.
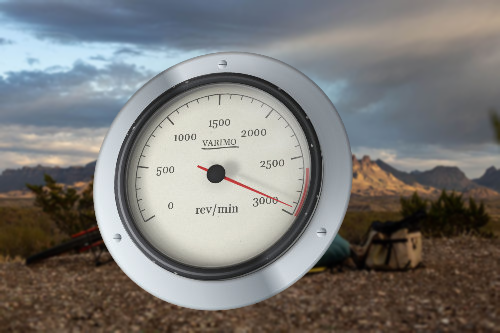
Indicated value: 2950 rpm
